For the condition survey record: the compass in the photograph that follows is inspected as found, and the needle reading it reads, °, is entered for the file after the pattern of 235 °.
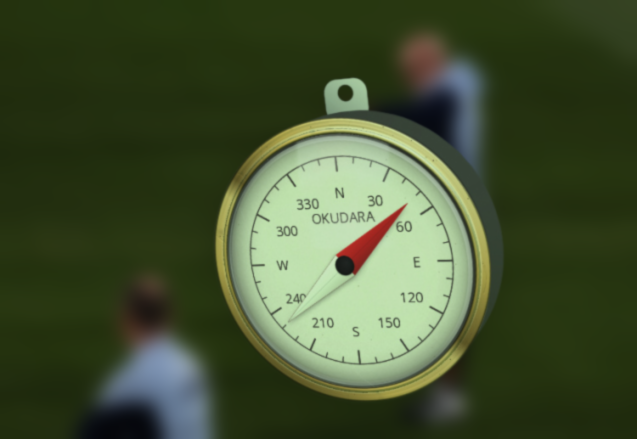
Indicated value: 50 °
